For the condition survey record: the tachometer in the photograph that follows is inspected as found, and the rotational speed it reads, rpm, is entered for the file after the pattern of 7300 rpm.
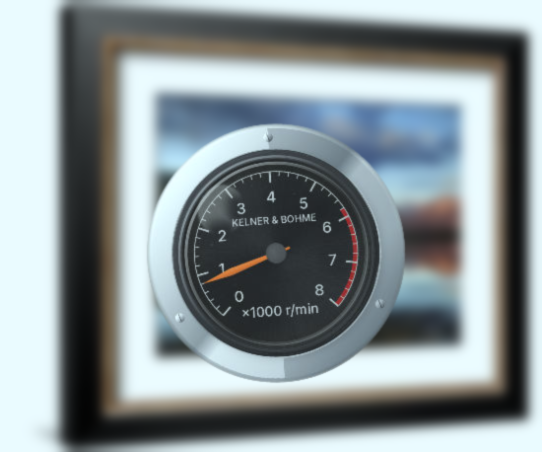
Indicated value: 800 rpm
